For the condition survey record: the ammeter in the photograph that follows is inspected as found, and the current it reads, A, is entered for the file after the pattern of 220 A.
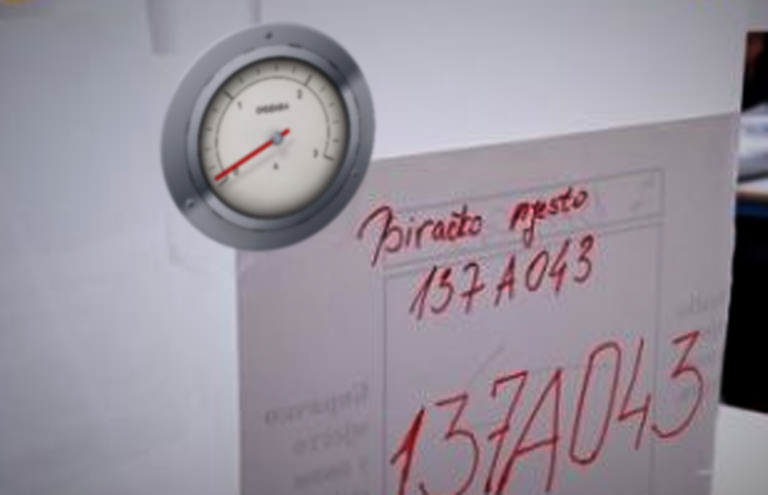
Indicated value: 0.1 A
